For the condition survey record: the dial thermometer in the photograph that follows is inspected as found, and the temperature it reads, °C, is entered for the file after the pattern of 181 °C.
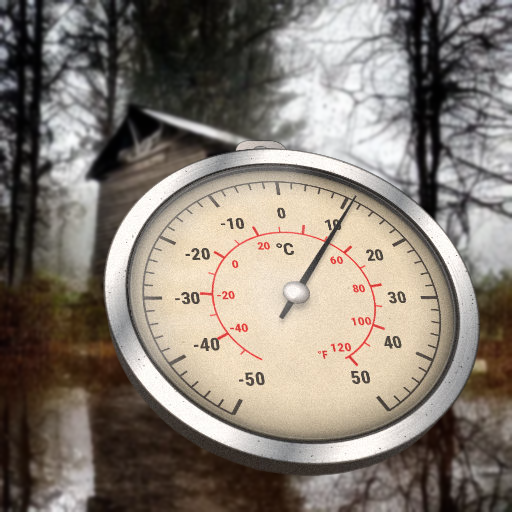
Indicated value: 11 °C
